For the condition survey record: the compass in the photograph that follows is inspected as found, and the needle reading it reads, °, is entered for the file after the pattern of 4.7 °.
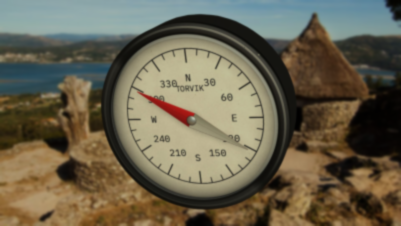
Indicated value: 300 °
